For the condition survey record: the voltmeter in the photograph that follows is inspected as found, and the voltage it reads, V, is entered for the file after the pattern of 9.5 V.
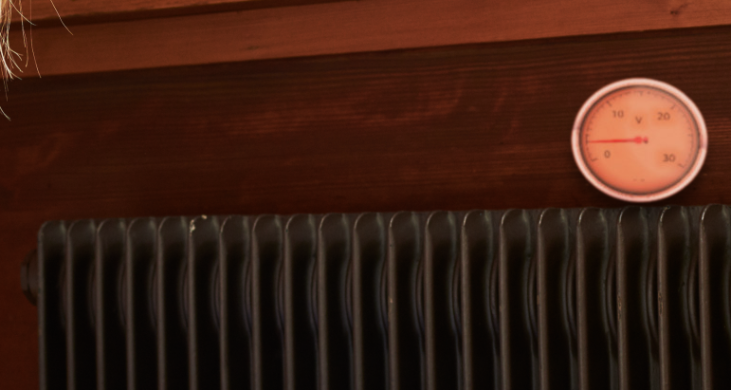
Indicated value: 3 V
